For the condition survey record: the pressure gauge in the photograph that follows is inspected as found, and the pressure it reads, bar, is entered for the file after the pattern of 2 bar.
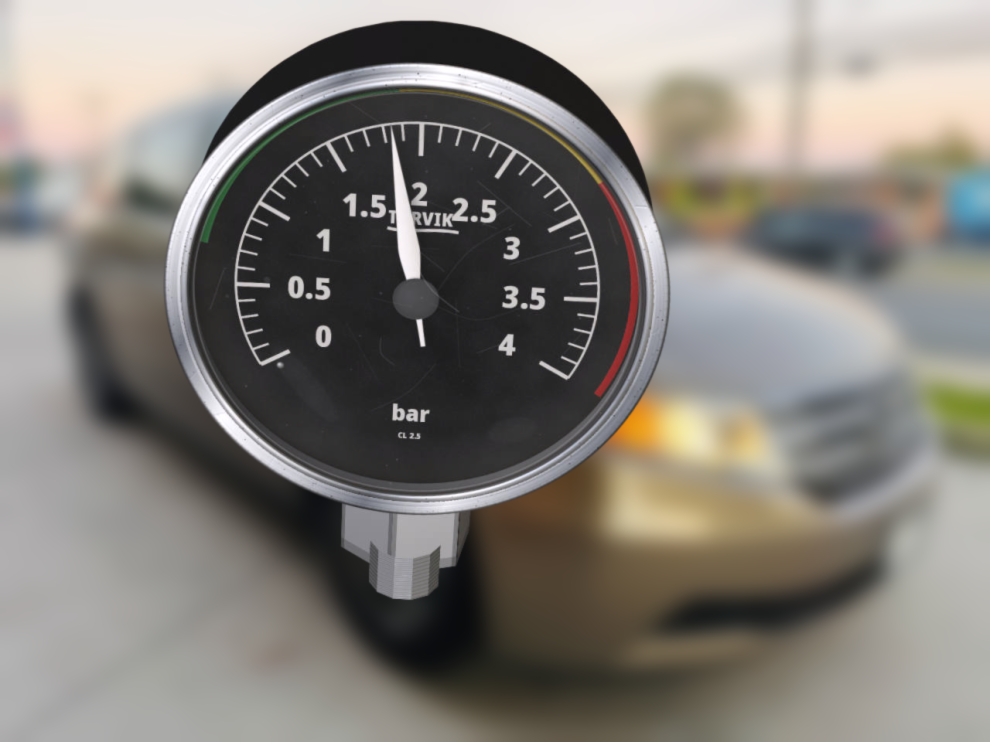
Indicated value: 1.85 bar
